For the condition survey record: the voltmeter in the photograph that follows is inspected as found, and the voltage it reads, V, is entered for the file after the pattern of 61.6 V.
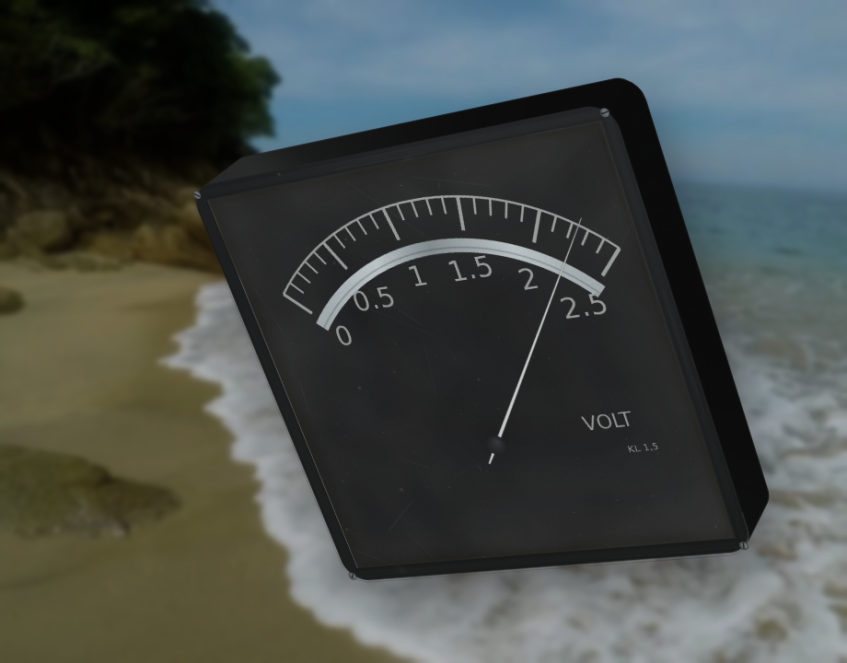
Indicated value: 2.25 V
